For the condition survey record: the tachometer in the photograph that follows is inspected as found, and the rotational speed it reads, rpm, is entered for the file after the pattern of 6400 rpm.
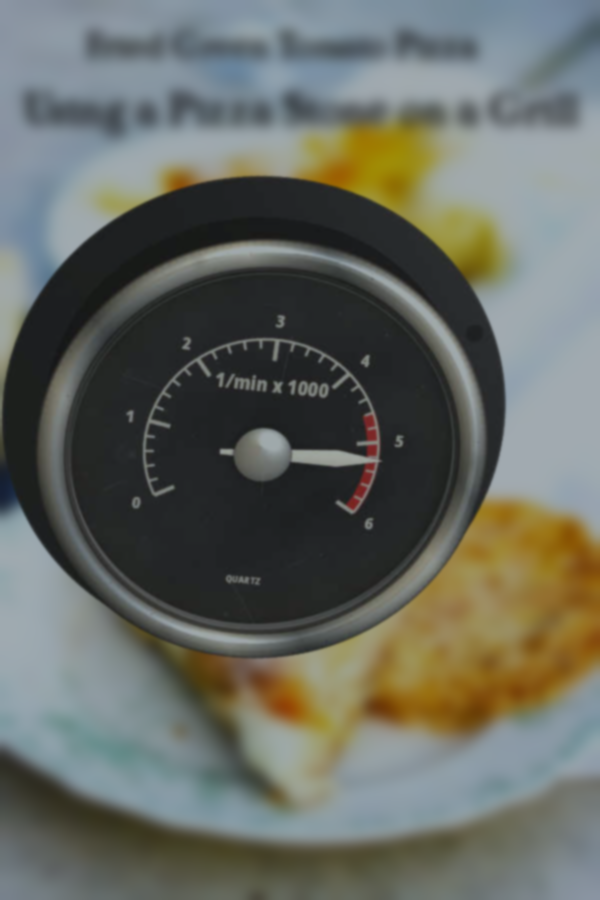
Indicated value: 5200 rpm
